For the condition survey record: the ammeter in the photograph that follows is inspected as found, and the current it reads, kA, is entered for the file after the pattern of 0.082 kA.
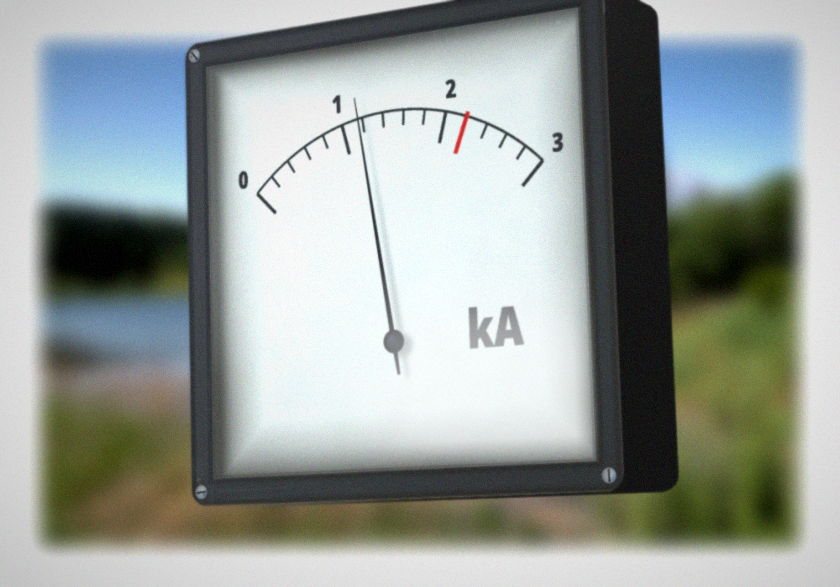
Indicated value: 1.2 kA
